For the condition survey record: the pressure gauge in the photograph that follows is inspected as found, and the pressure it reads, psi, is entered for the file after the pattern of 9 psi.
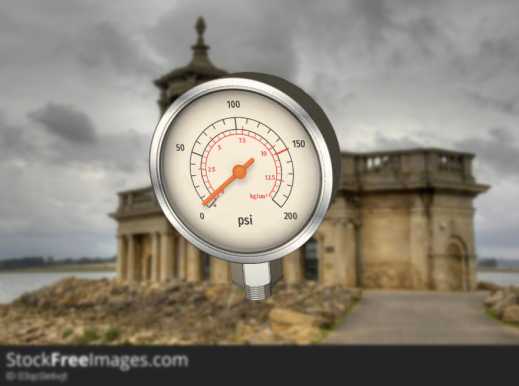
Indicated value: 5 psi
